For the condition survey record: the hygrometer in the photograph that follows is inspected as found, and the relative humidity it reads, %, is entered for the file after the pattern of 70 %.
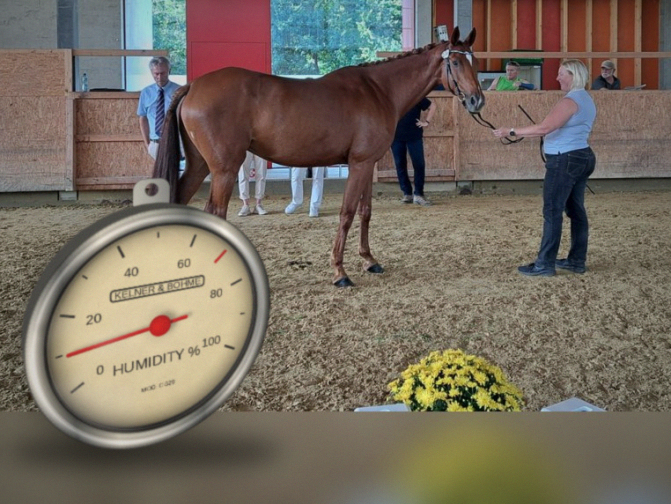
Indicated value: 10 %
